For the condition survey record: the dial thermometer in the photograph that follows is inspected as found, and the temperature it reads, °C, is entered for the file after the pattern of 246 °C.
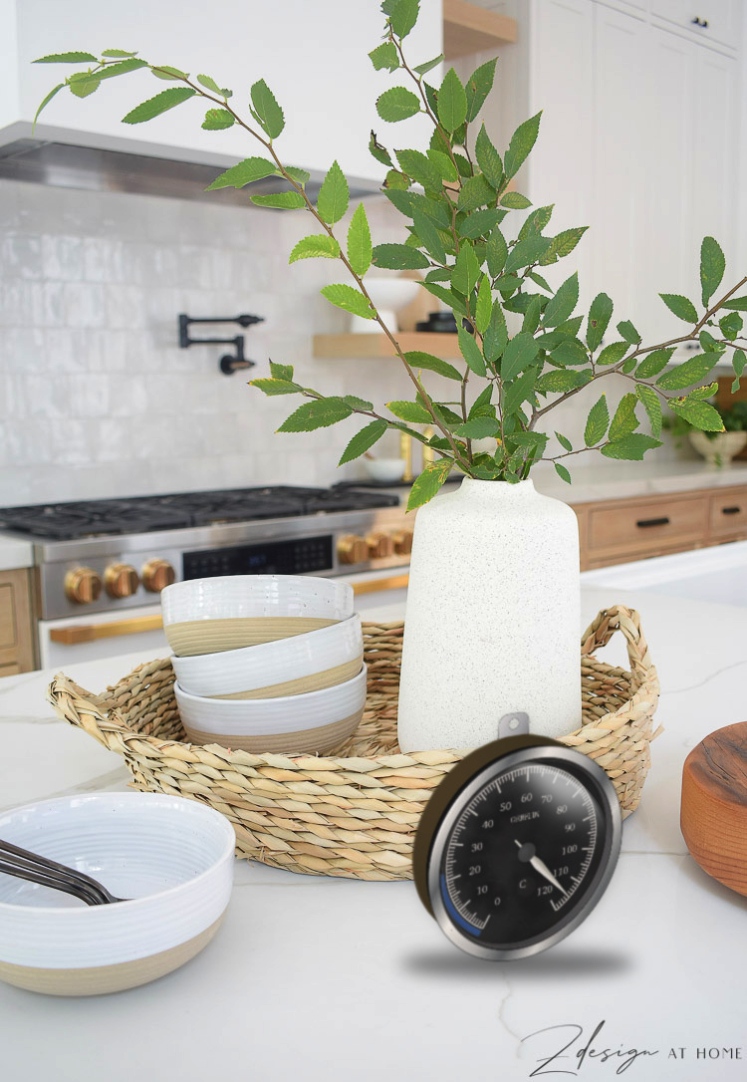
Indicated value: 115 °C
